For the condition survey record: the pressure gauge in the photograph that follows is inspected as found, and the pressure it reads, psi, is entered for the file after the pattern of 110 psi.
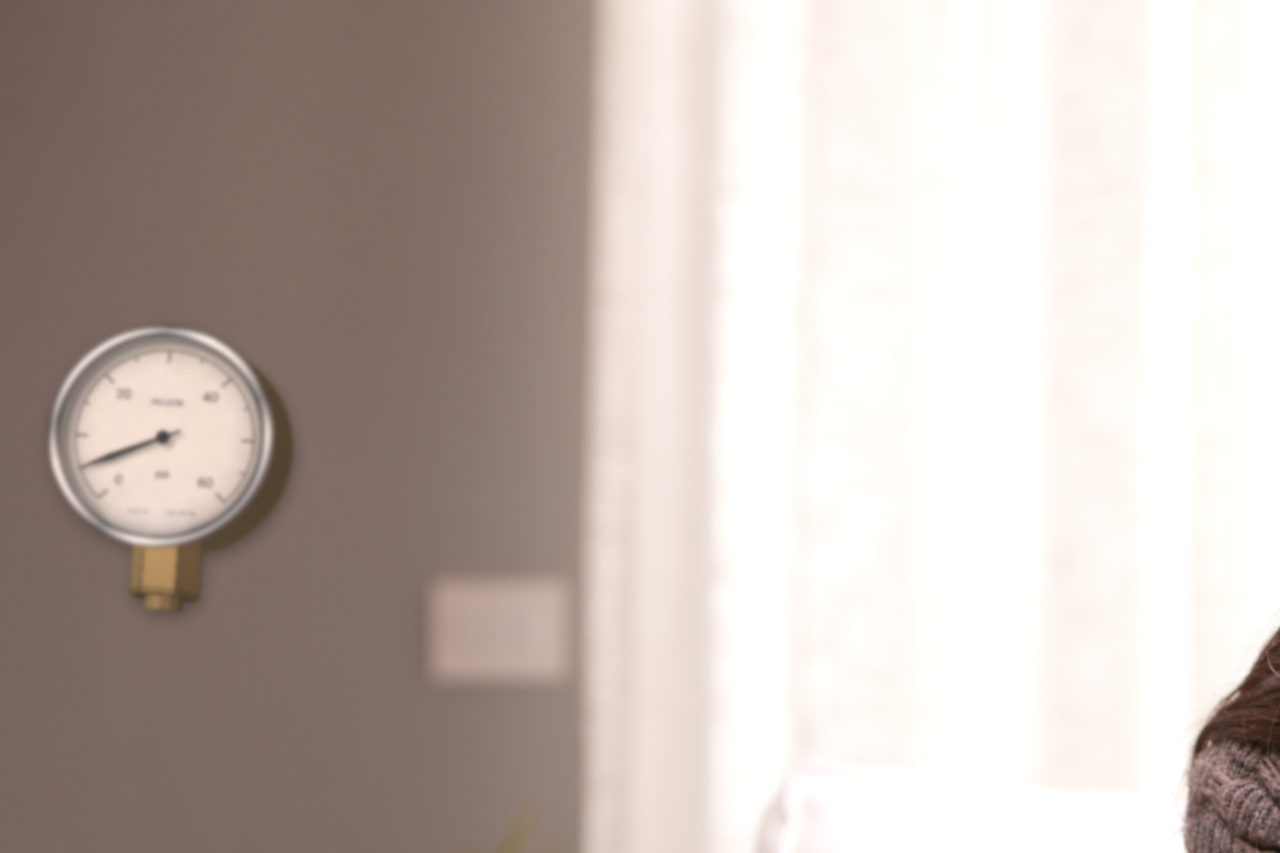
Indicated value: 5 psi
